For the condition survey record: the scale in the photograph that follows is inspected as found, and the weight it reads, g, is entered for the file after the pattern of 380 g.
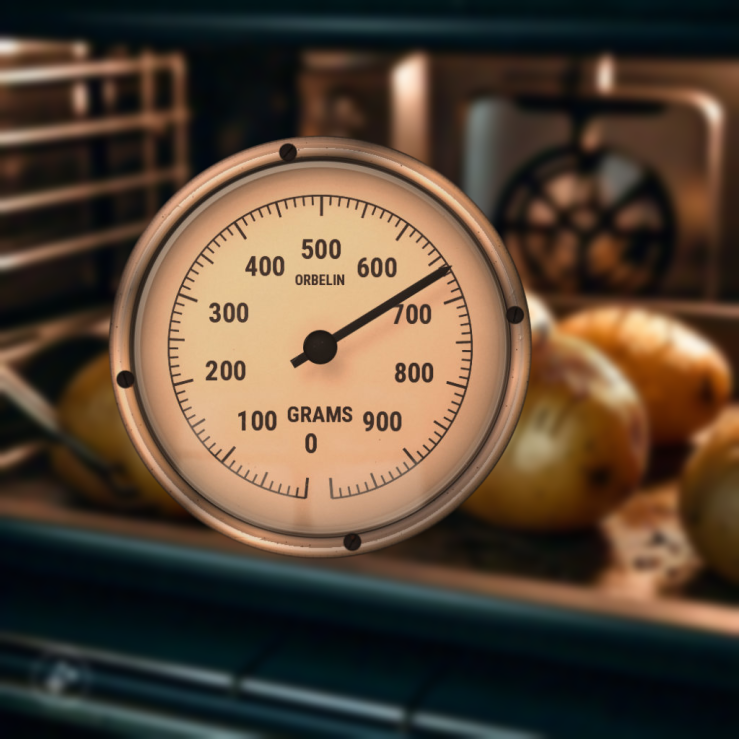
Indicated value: 665 g
